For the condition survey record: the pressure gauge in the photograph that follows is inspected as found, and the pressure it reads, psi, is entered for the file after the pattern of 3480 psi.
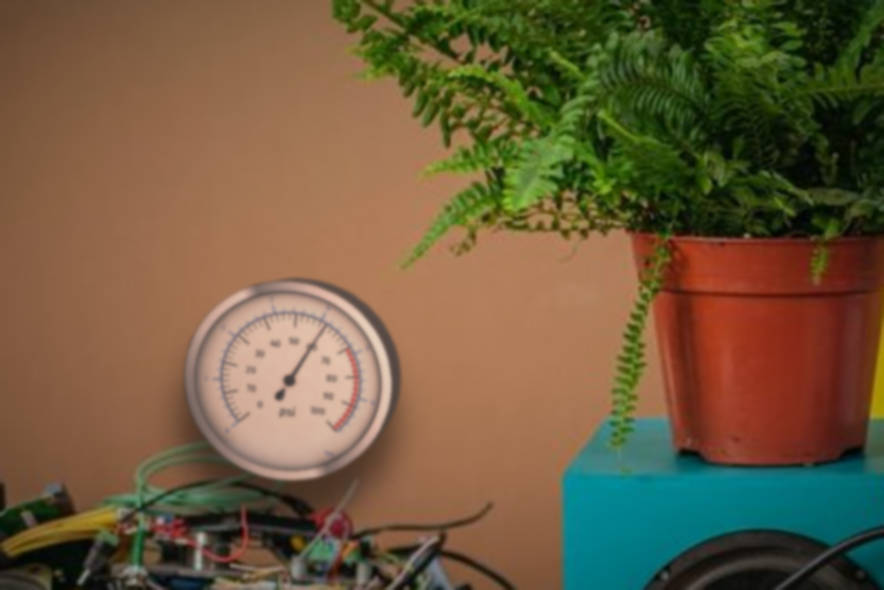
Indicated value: 60 psi
